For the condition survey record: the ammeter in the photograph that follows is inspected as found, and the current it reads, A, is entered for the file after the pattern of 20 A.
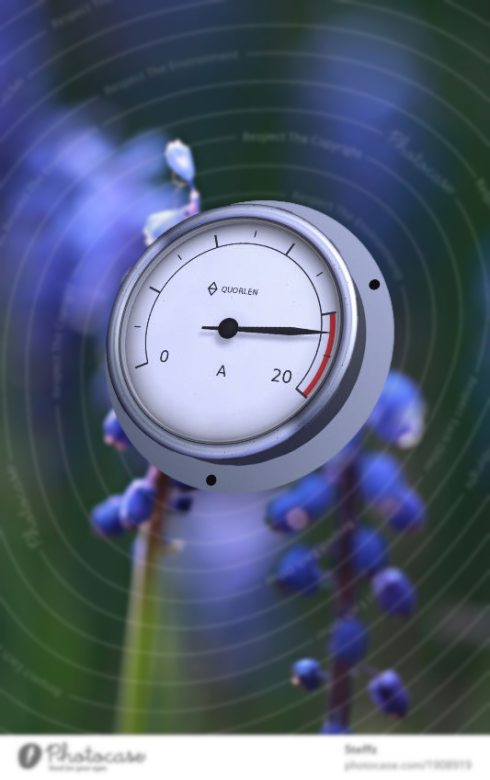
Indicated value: 17 A
